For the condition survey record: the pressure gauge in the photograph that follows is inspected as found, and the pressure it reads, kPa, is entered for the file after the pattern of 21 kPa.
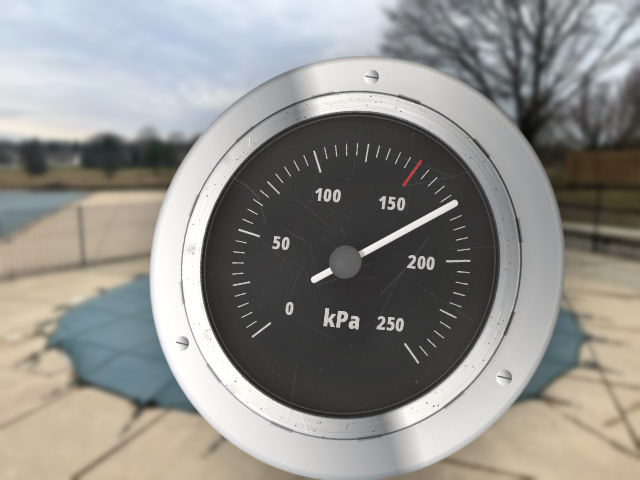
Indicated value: 175 kPa
